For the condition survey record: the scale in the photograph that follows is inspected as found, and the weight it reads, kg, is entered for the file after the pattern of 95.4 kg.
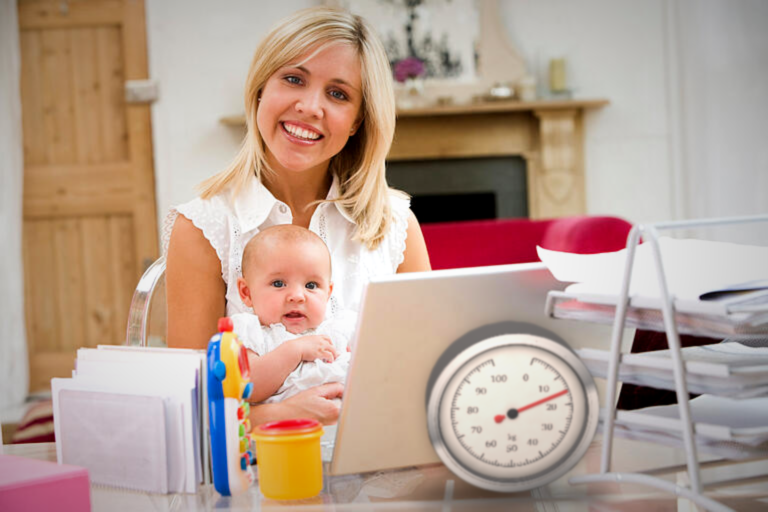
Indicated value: 15 kg
